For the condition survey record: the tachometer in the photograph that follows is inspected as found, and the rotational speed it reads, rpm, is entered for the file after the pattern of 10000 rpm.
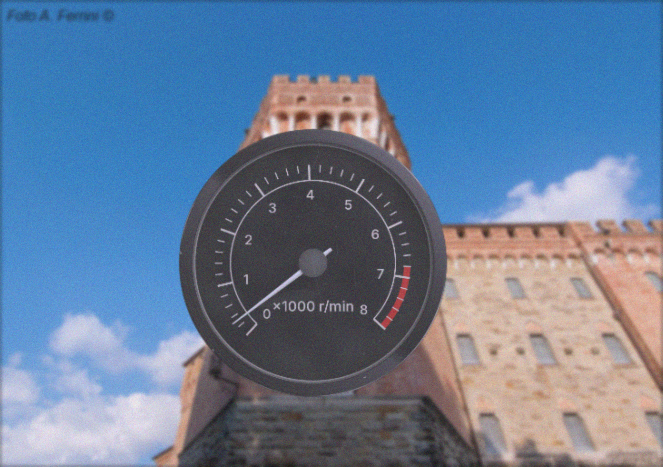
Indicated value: 300 rpm
